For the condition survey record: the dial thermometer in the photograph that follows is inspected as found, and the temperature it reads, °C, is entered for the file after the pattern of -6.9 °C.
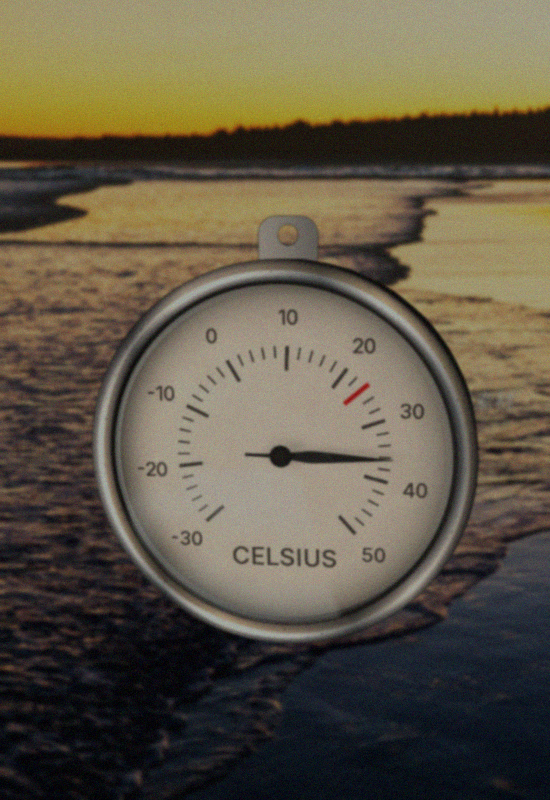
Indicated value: 36 °C
